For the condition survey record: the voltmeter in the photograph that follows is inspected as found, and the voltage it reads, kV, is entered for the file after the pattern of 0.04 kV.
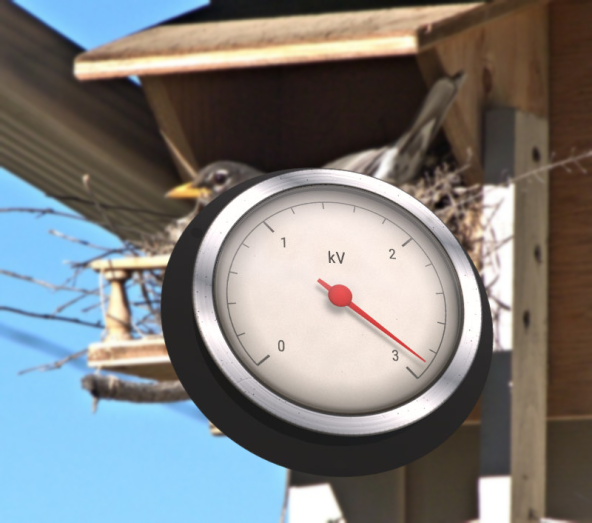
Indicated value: 2.9 kV
